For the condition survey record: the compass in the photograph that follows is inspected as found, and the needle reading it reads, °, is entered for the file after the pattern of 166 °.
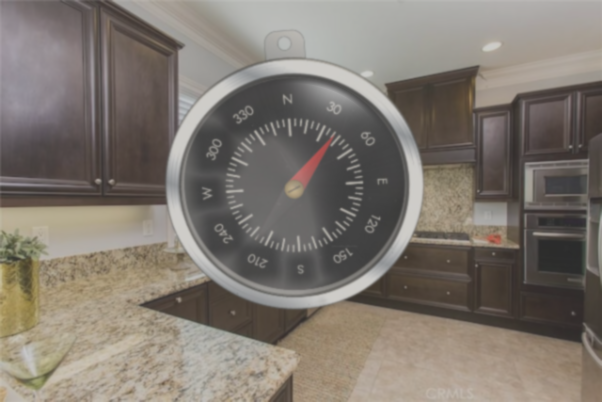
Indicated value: 40 °
